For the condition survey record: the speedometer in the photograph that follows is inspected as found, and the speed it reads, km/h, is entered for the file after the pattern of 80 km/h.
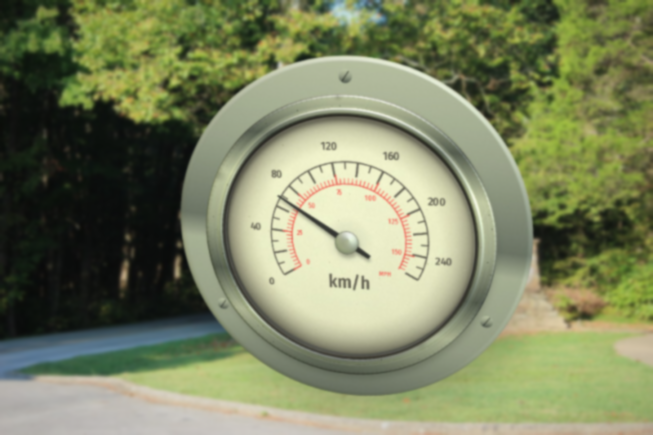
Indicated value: 70 km/h
